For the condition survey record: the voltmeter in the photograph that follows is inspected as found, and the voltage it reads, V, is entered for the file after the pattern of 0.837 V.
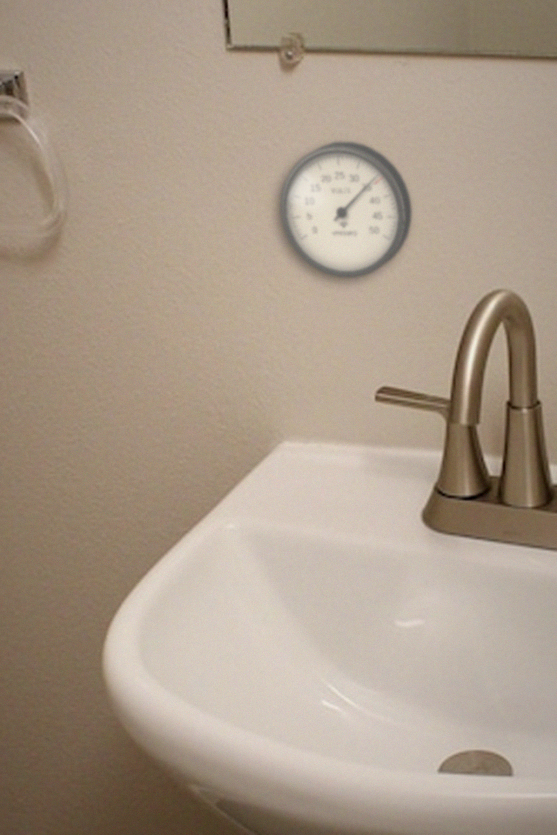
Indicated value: 35 V
